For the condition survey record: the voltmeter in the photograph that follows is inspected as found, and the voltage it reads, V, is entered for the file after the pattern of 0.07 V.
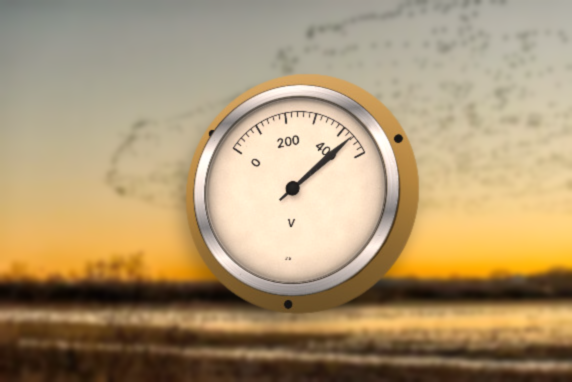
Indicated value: 440 V
